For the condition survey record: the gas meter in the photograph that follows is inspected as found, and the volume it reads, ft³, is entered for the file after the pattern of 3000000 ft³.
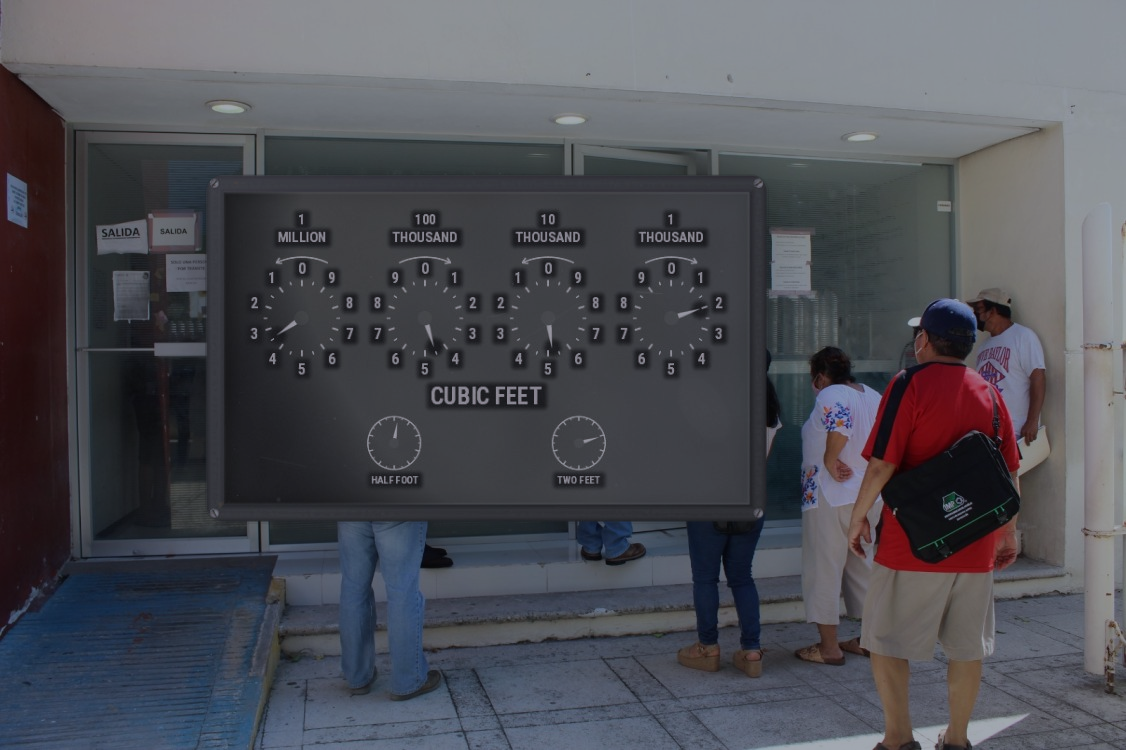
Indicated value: 345200 ft³
